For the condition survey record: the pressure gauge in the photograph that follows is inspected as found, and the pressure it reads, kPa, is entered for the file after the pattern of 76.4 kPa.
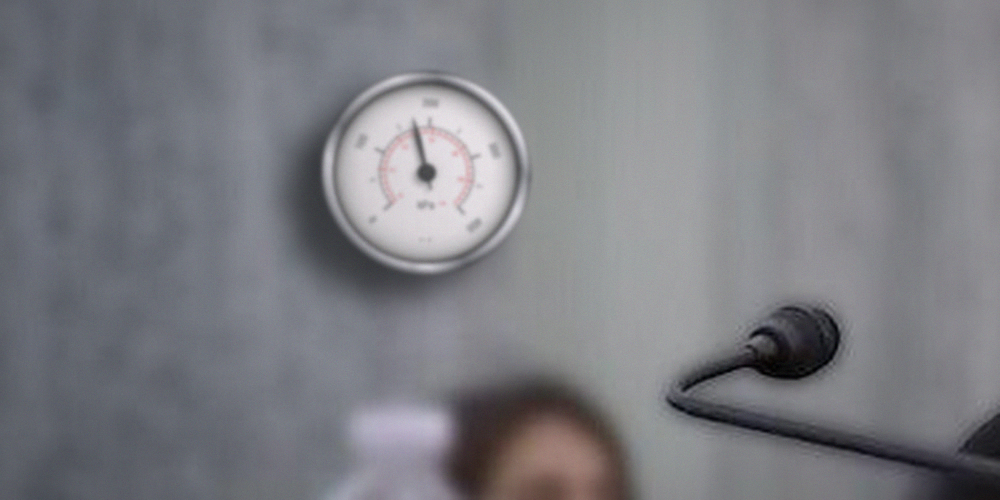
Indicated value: 175 kPa
